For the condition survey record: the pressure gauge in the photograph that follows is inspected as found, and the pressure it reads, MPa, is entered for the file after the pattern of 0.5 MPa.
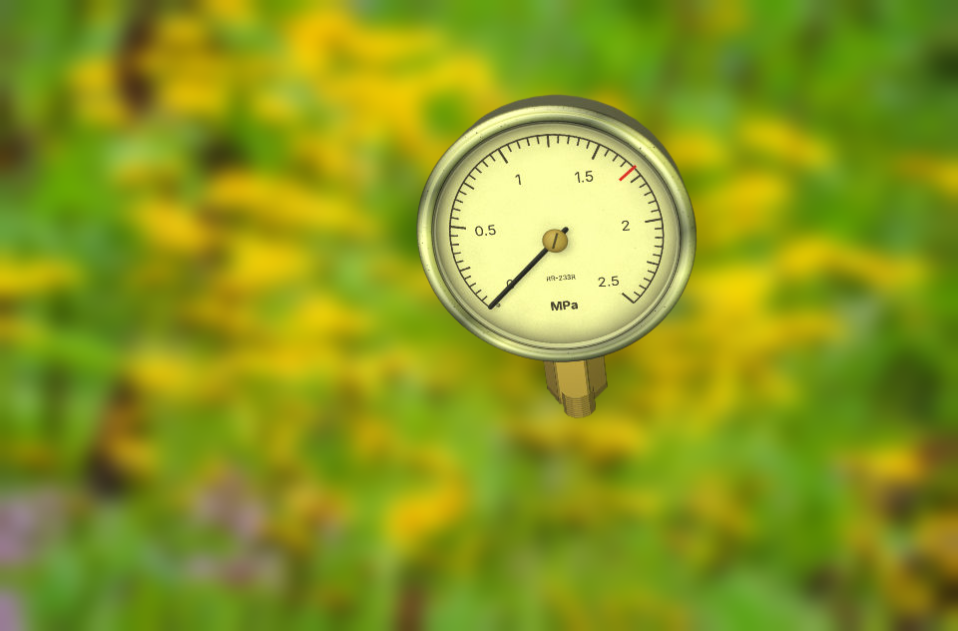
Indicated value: 0 MPa
